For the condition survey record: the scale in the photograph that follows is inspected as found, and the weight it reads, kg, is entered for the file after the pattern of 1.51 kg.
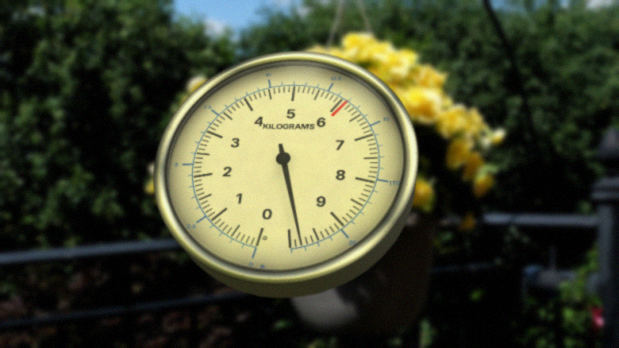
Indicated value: 9.8 kg
